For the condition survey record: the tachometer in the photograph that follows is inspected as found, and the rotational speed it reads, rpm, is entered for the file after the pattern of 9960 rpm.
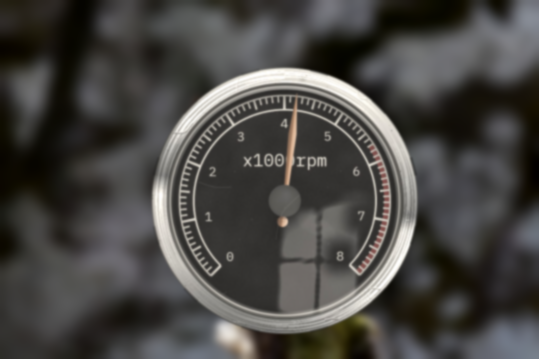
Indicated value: 4200 rpm
